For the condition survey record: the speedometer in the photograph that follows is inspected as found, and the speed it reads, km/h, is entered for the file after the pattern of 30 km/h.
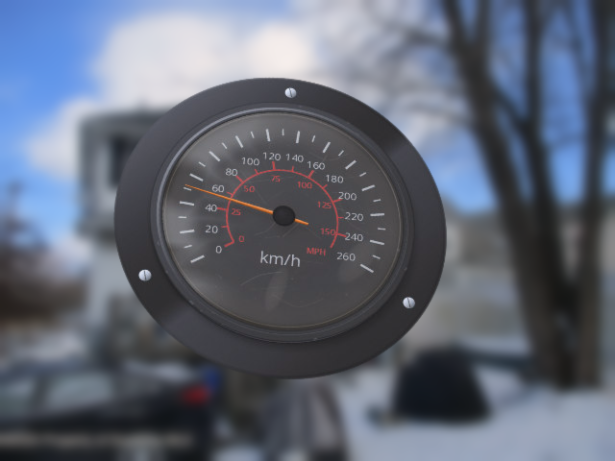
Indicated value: 50 km/h
